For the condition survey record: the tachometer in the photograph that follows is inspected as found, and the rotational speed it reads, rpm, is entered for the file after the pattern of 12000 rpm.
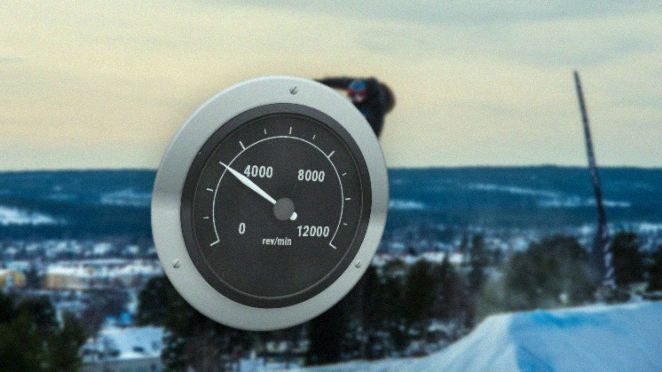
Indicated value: 3000 rpm
